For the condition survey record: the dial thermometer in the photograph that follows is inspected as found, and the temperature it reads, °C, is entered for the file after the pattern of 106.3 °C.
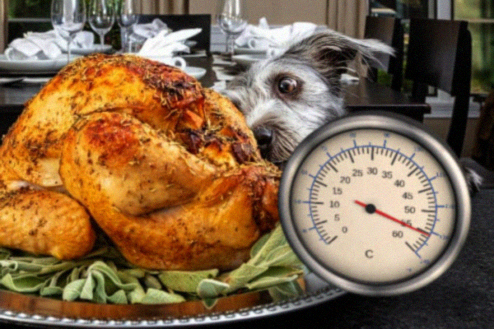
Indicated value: 55 °C
